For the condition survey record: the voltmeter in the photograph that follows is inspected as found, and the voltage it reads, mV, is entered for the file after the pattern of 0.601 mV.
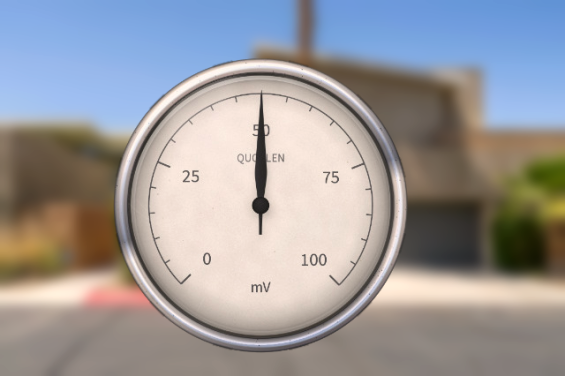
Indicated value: 50 mV
